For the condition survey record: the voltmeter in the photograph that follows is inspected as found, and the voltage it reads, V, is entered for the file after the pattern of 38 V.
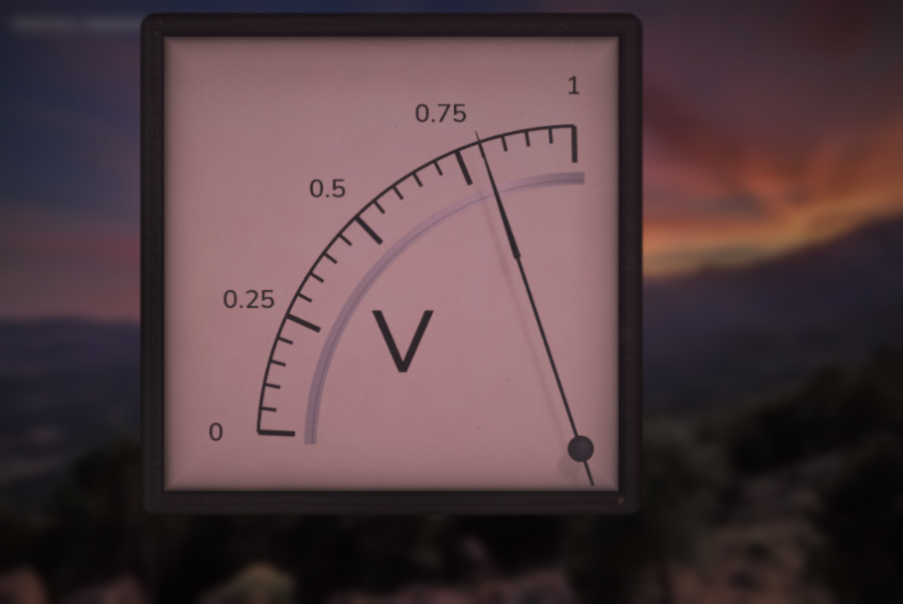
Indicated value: 0.8 V
